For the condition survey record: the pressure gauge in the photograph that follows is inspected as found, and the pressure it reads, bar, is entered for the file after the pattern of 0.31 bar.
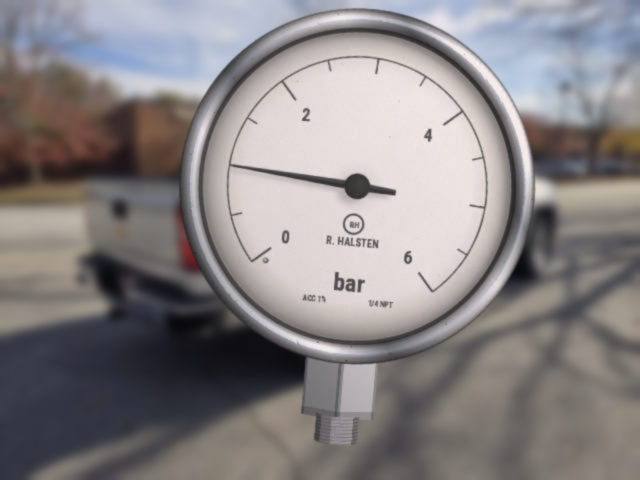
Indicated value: 1 bar
